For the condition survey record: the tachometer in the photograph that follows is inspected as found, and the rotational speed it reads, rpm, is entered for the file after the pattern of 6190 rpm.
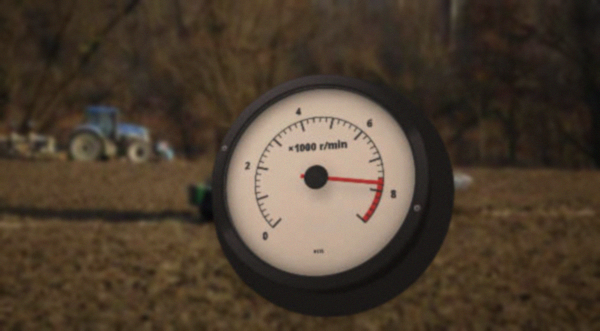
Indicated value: 7800 rpm
